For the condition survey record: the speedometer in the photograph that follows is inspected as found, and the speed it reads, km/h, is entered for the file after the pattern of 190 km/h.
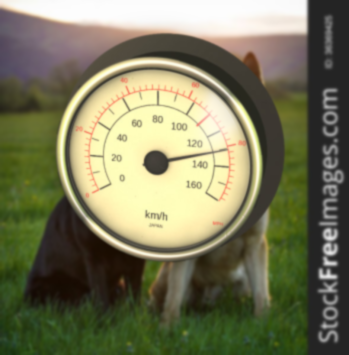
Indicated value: 130 km/h
